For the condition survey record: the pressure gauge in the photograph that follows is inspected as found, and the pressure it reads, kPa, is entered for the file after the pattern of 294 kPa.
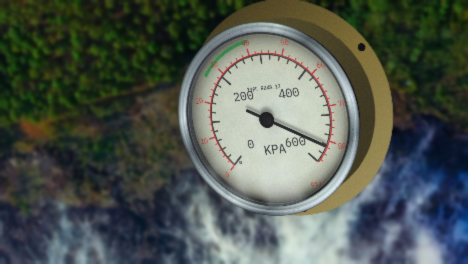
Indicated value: 560 kPa
